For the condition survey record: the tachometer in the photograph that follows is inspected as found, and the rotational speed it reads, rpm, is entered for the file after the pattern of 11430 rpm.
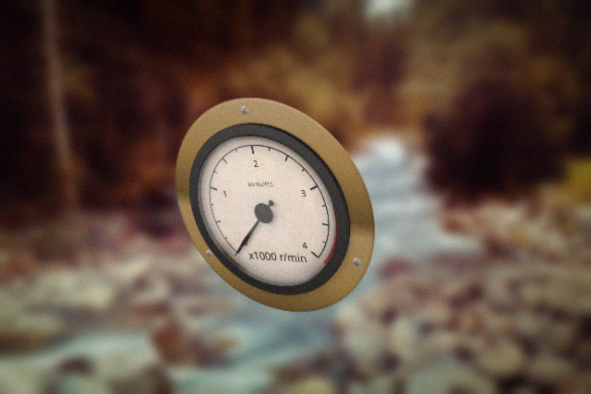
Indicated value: 0 rpm
